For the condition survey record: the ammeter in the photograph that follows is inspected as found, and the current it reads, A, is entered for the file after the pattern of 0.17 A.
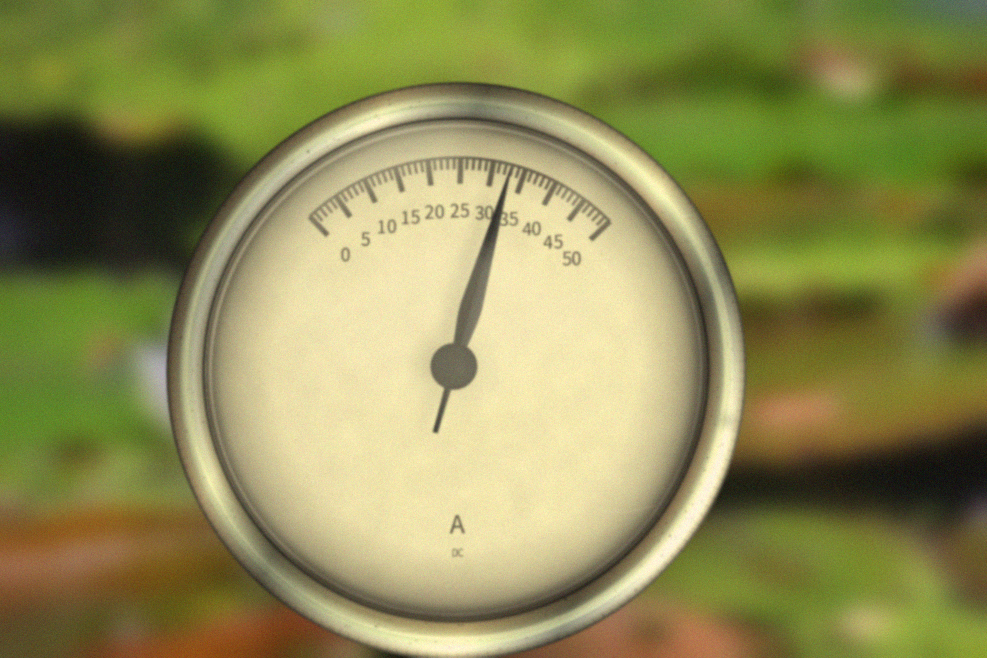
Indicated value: 33 A
